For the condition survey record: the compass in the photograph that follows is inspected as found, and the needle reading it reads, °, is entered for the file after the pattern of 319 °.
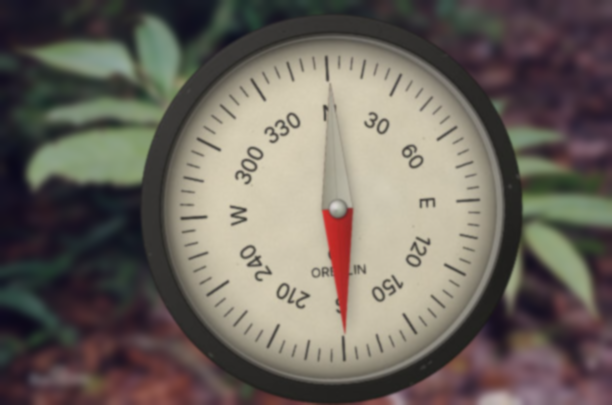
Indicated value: 180 °
